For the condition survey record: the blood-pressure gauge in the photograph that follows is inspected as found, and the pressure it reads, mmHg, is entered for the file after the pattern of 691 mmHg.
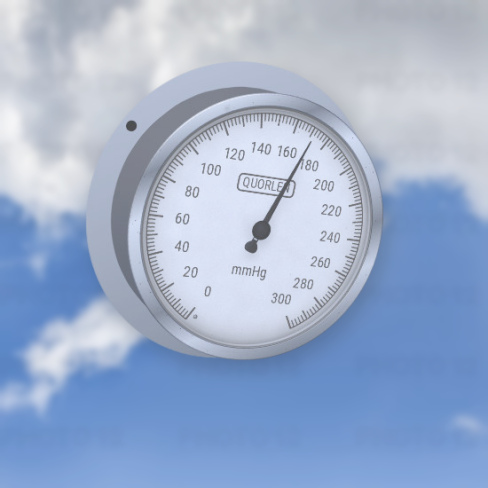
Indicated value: 170 mmHg
